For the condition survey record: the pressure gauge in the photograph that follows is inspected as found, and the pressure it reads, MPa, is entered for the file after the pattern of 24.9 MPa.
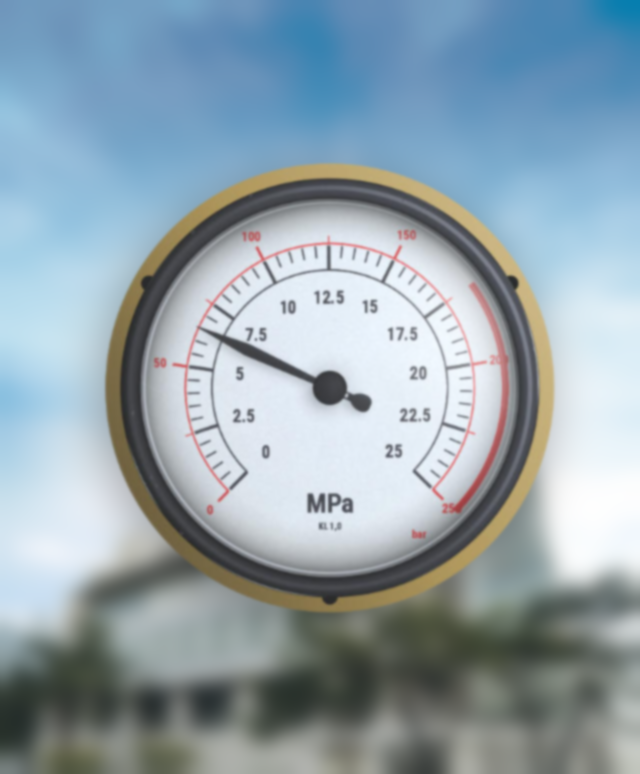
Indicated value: 6.5 MPa
